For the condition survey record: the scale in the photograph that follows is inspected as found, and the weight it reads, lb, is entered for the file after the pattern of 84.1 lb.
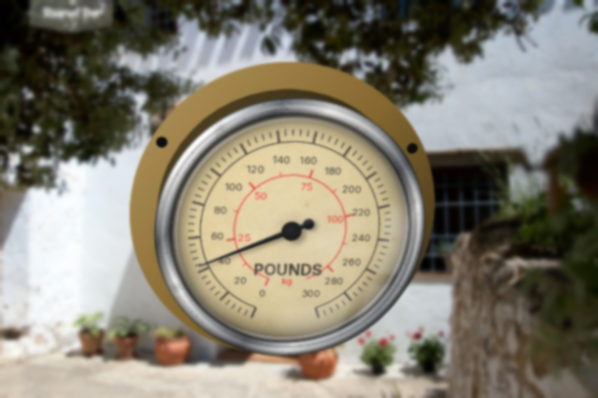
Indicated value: 44 lb
